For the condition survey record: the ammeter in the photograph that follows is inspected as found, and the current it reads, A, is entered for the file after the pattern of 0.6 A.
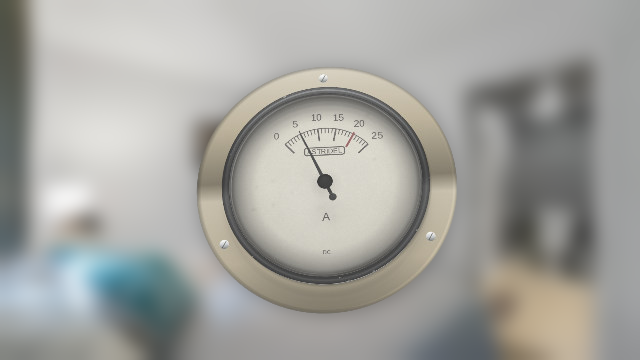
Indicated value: 5 A
